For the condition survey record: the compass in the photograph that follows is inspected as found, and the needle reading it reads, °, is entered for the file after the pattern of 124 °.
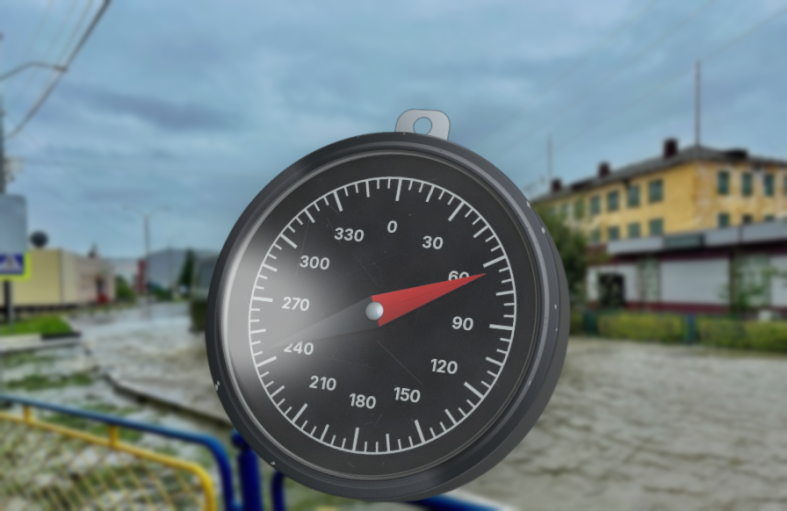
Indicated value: 65 °
